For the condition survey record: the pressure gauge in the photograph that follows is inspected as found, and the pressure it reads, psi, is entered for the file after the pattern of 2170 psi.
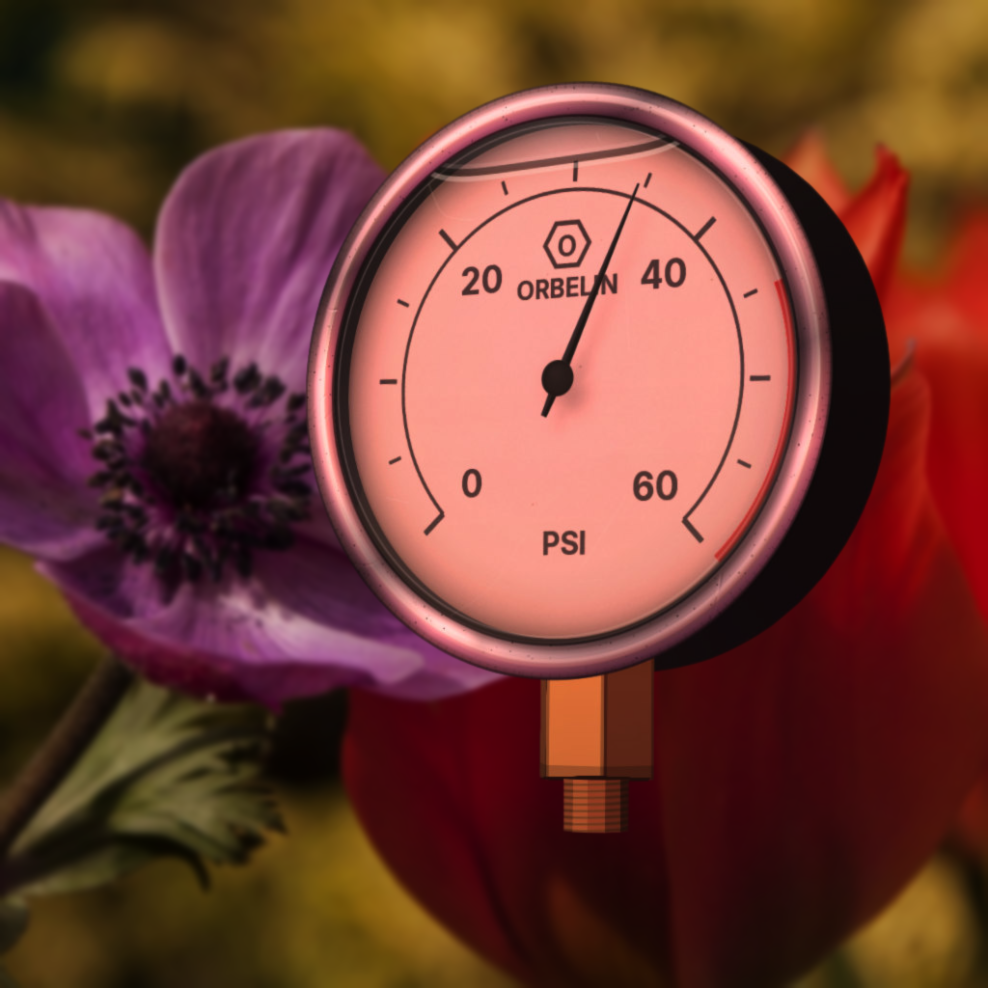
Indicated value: 35 psi
